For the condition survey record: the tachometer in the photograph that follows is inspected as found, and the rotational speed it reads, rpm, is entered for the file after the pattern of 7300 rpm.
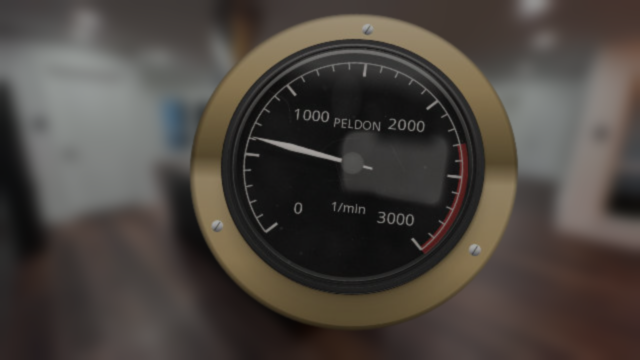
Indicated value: 600 rpm
